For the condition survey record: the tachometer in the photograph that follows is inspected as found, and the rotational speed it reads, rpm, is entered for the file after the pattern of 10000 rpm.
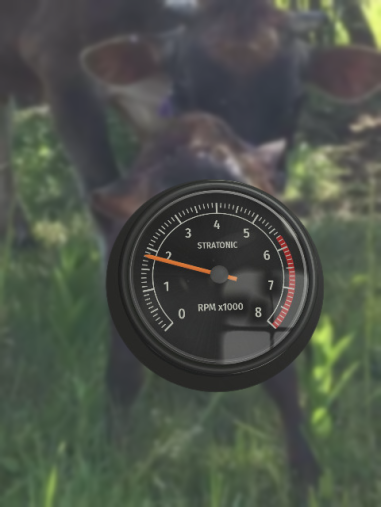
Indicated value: 1800 rpm
